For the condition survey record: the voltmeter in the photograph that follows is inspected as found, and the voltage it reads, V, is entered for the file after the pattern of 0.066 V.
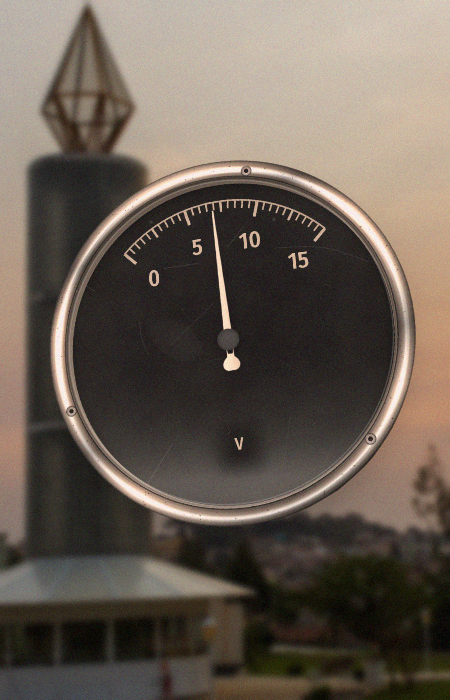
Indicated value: 7 V
